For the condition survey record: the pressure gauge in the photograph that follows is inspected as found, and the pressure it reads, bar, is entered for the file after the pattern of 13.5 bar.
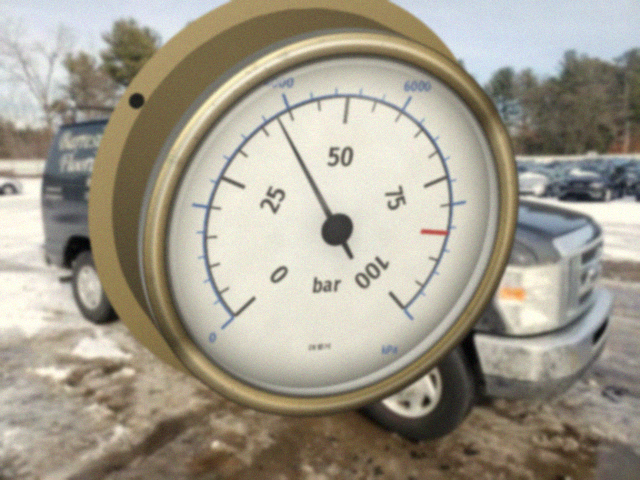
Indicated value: 37.5 bar
